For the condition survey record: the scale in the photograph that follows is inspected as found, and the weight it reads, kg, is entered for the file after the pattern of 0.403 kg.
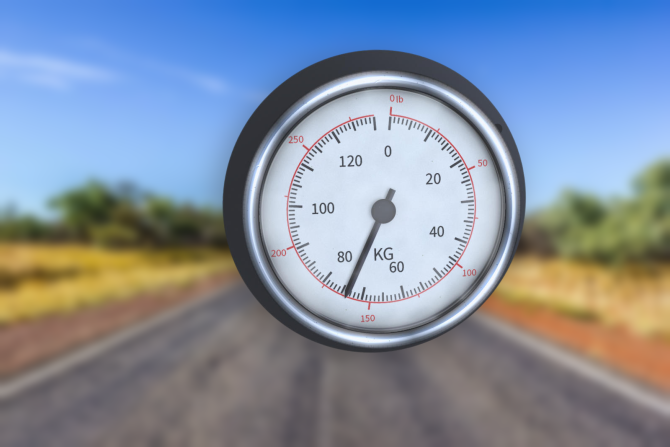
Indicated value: 74 kg
